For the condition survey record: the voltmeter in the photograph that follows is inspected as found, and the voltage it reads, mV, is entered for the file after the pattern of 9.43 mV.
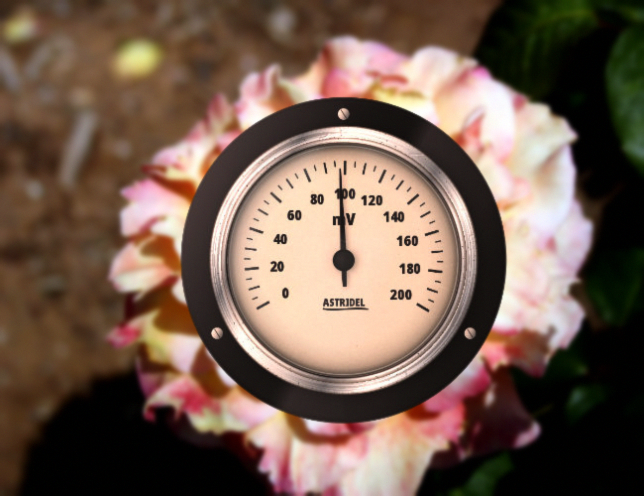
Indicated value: 97.5 mV
